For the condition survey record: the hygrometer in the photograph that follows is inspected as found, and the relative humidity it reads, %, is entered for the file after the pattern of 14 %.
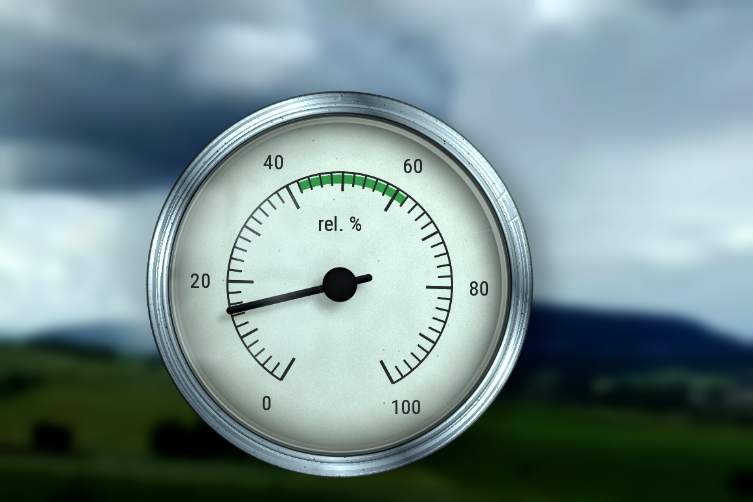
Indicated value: 15 %
